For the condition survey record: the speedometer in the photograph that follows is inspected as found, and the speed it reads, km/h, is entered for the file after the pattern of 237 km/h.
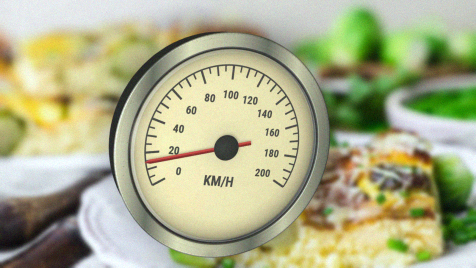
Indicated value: 15 km/h
